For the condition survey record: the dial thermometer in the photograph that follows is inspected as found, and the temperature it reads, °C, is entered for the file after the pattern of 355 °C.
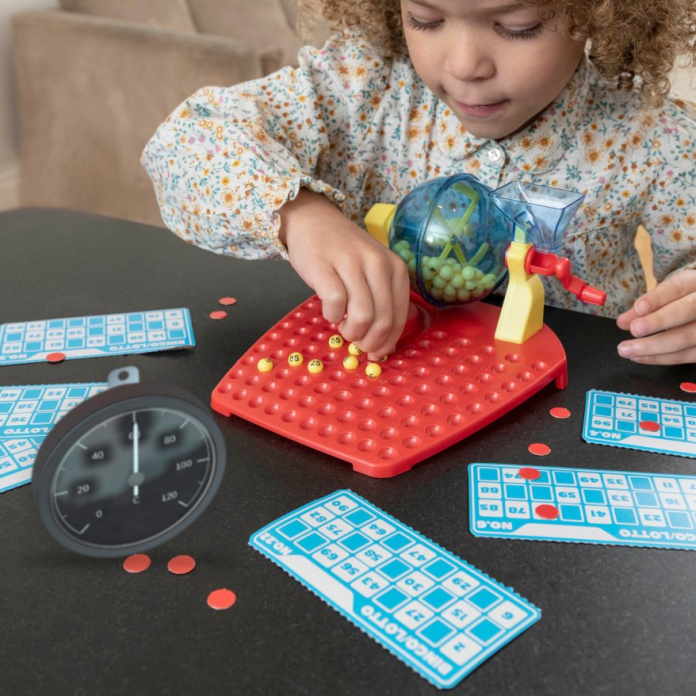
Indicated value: 60 °C
